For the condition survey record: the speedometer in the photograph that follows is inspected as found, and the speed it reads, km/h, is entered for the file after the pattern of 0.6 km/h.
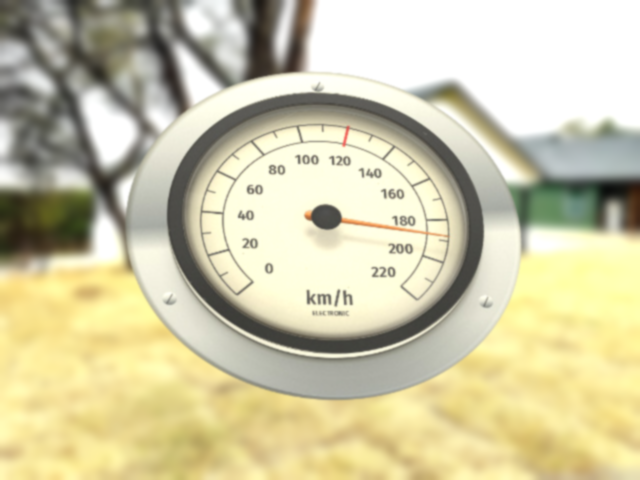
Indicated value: 190 km/h
